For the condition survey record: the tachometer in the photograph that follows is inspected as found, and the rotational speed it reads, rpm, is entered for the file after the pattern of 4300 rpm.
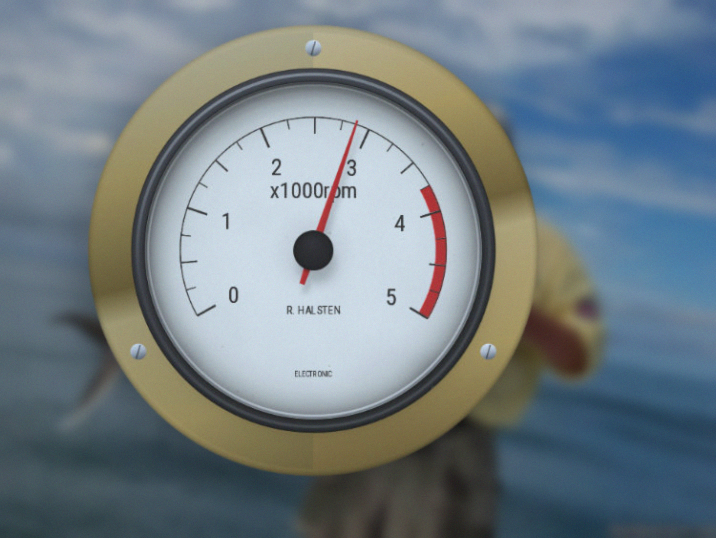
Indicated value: 2875 rpm
